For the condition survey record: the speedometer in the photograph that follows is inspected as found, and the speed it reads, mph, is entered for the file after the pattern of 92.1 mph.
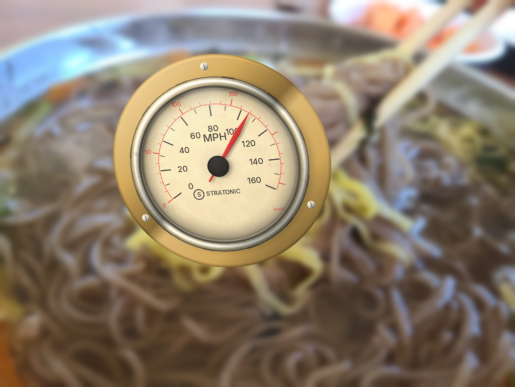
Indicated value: 105 mph
